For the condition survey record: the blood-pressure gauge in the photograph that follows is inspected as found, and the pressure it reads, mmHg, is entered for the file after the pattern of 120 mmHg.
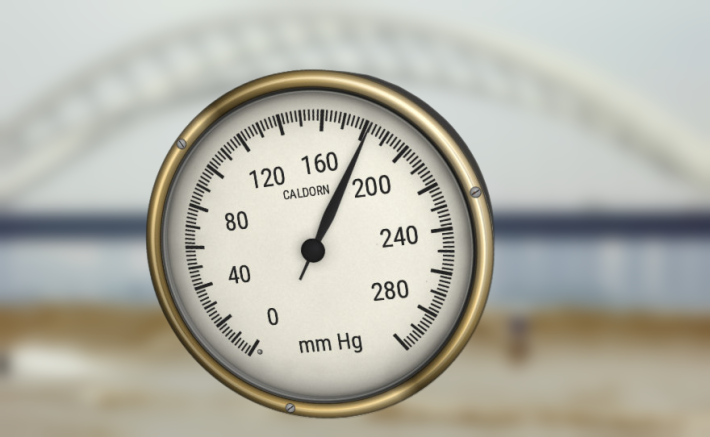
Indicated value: 182 mmHg
